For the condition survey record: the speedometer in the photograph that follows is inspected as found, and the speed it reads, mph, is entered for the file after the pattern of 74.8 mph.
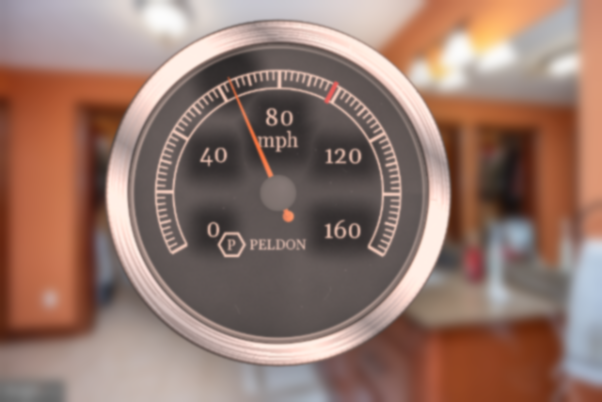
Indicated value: 64 mph
